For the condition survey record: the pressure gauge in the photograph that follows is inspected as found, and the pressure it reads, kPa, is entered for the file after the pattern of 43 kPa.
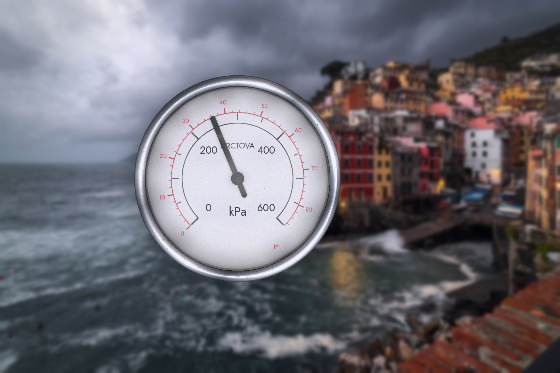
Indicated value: 250 kPa
